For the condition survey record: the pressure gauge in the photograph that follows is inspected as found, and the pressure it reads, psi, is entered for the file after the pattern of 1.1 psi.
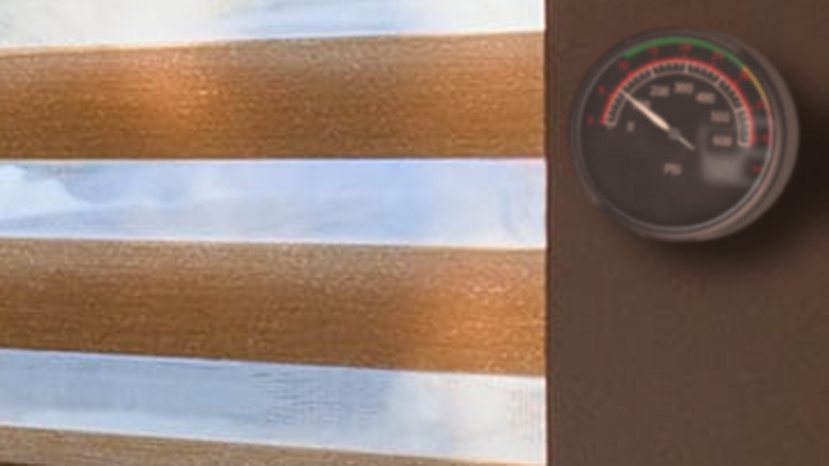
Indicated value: 100 psi
